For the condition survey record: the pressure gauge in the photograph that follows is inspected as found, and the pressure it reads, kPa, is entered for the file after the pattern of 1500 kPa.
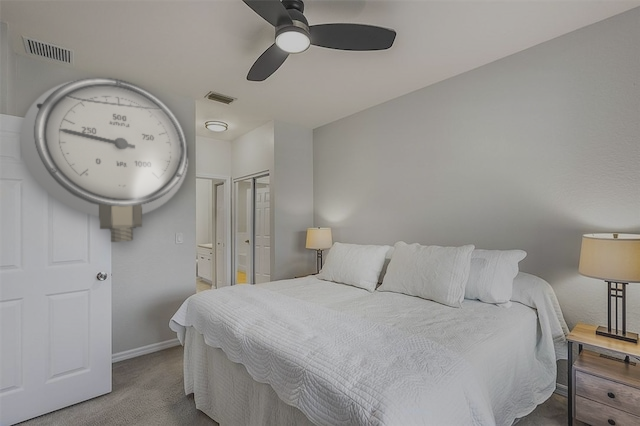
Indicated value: 200 kPa
